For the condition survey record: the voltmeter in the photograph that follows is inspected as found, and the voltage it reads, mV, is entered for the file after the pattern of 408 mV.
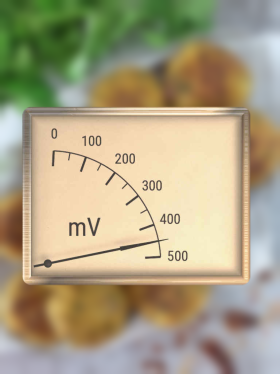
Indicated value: 450 mV
